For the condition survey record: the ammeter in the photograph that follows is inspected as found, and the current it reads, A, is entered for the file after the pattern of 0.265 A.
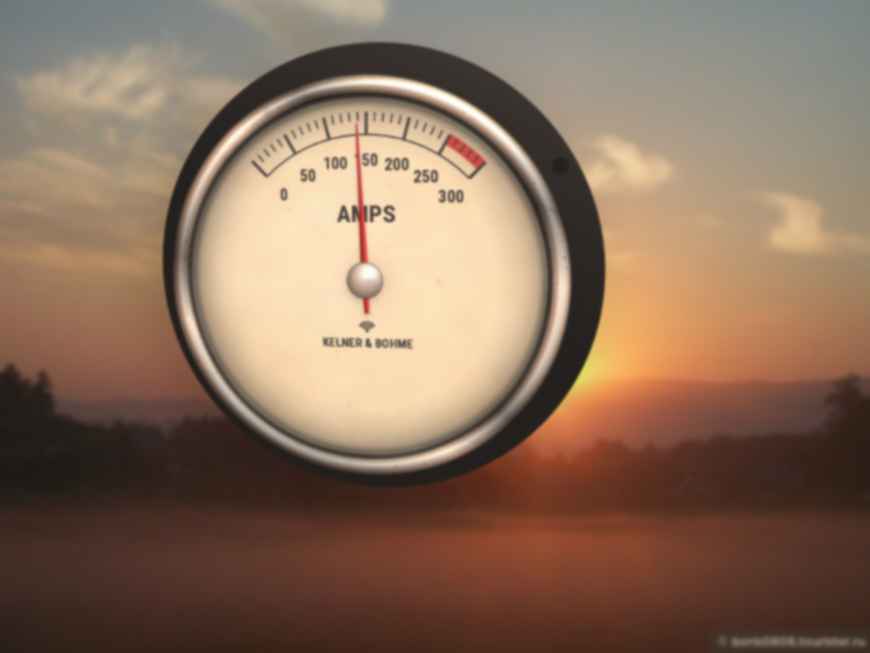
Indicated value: 140 A
